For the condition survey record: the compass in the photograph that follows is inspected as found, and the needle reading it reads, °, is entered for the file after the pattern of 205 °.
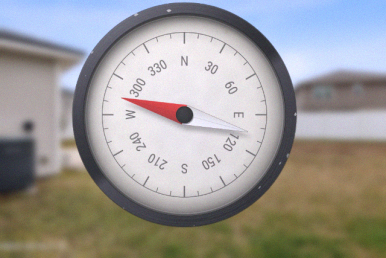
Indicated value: 285 °
